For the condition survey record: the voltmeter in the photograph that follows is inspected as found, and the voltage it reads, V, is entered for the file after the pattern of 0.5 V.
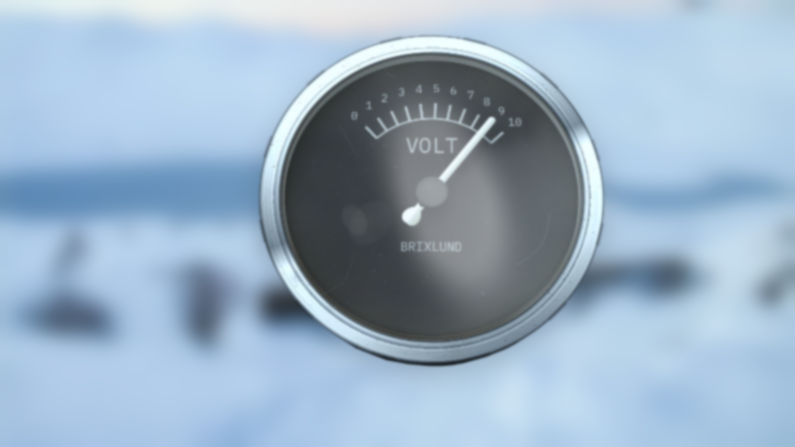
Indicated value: 9 V
